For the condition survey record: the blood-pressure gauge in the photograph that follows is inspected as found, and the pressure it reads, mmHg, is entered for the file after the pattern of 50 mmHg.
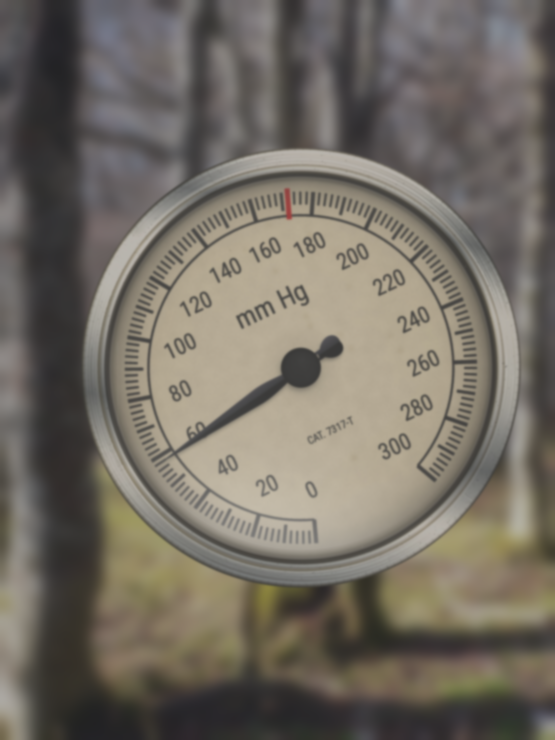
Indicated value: 58 mmHg
